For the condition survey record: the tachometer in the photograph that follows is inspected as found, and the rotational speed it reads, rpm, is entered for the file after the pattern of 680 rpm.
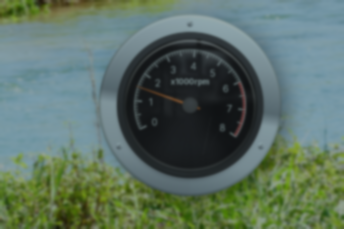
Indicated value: 1500 rpm
